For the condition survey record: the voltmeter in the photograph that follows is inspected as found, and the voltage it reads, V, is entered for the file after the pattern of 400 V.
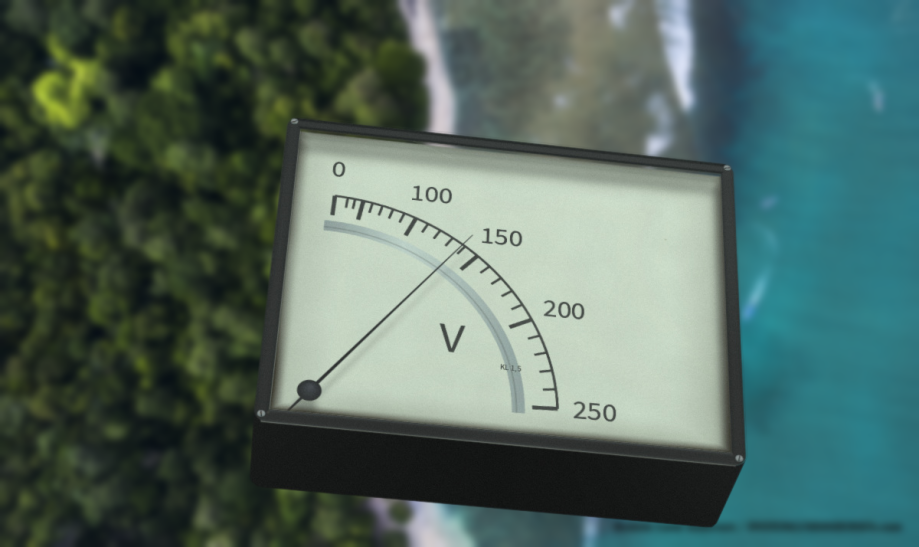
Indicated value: 140 V
